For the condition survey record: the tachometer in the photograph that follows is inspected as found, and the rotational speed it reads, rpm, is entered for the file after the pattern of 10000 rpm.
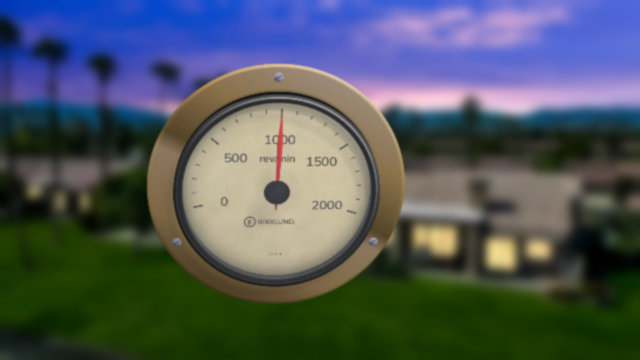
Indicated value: 1000 rpm
